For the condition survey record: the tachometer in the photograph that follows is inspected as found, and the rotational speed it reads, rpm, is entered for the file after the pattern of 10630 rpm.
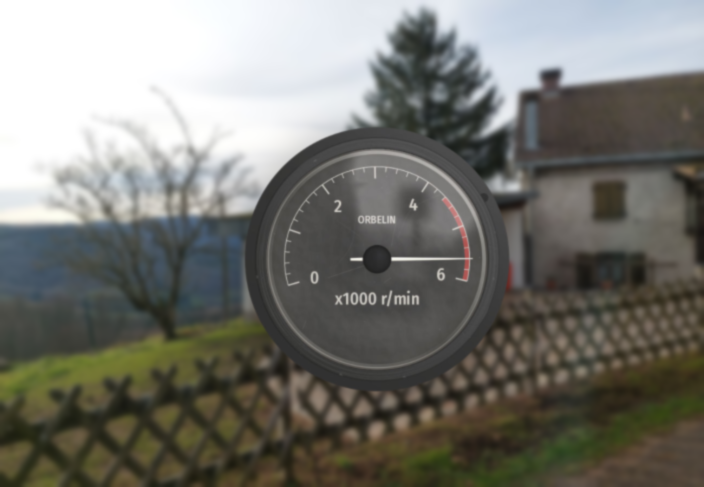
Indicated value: 5600 rpm
